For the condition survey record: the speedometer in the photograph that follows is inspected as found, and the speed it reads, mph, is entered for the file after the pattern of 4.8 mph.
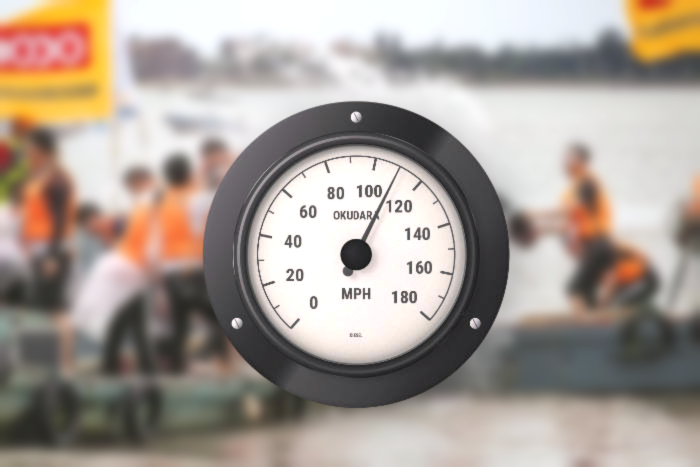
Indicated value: 110 mph
